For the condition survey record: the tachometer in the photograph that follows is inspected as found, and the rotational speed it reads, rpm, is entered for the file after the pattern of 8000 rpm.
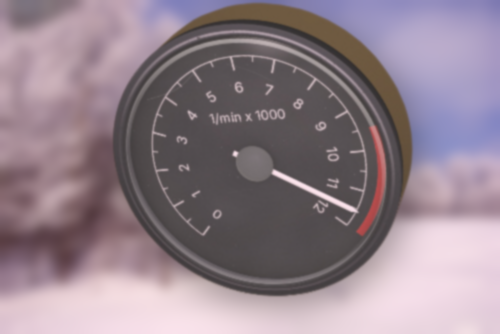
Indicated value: 11500 rpm
